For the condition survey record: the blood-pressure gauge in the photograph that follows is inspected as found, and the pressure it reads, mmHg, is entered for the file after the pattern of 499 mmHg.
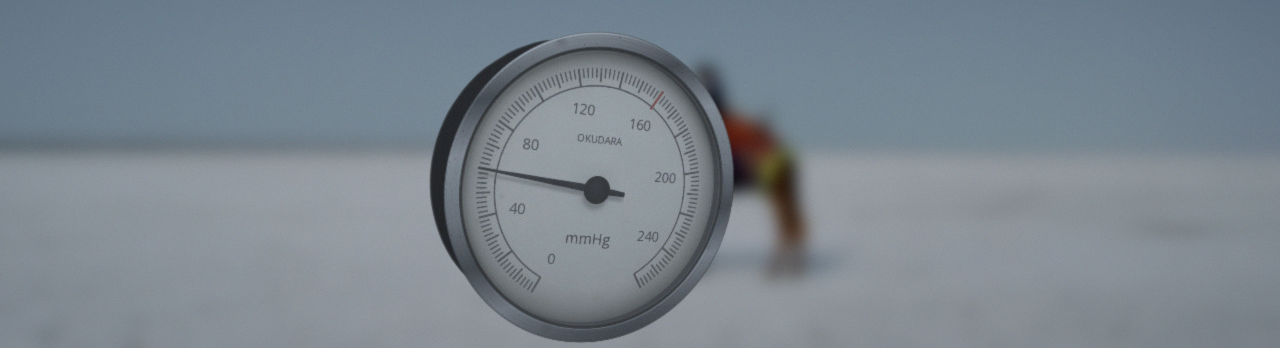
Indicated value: 60 mmHg
